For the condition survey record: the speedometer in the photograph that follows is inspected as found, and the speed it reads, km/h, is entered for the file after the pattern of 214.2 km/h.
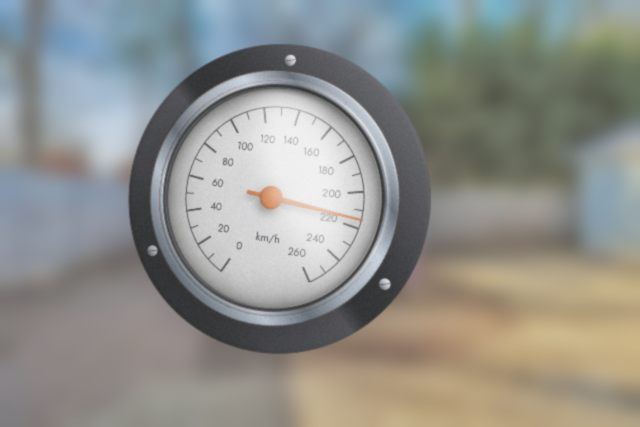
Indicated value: 215 km/h
